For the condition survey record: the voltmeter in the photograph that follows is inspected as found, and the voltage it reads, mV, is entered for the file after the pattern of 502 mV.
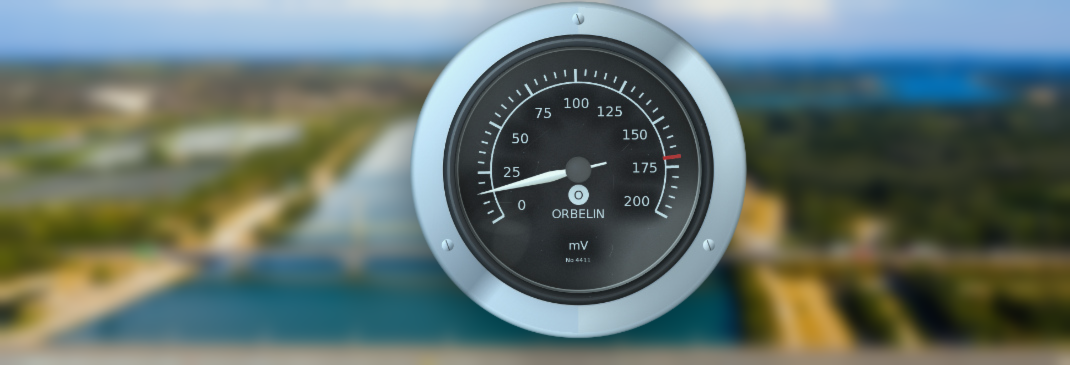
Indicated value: 15 mV
